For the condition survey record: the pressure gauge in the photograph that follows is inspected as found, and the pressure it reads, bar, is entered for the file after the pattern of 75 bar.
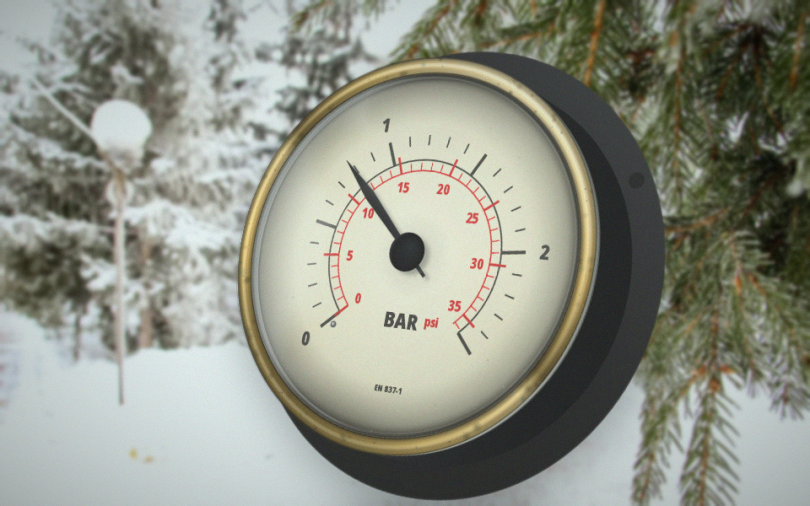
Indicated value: 0.8 bar
